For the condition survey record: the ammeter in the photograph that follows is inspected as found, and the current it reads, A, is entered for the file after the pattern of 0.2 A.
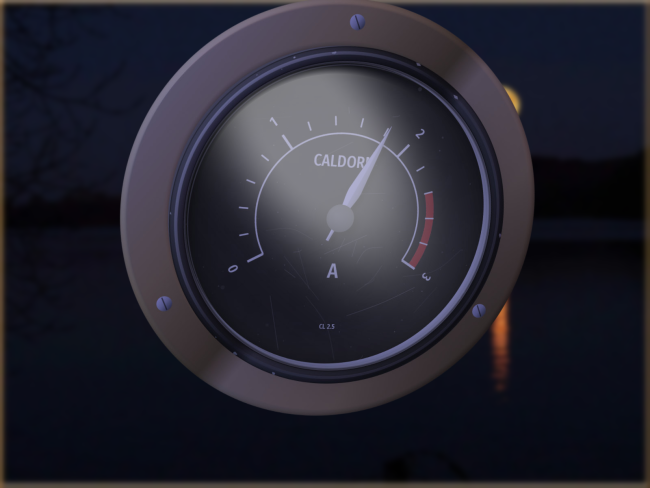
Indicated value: 1.8 A
